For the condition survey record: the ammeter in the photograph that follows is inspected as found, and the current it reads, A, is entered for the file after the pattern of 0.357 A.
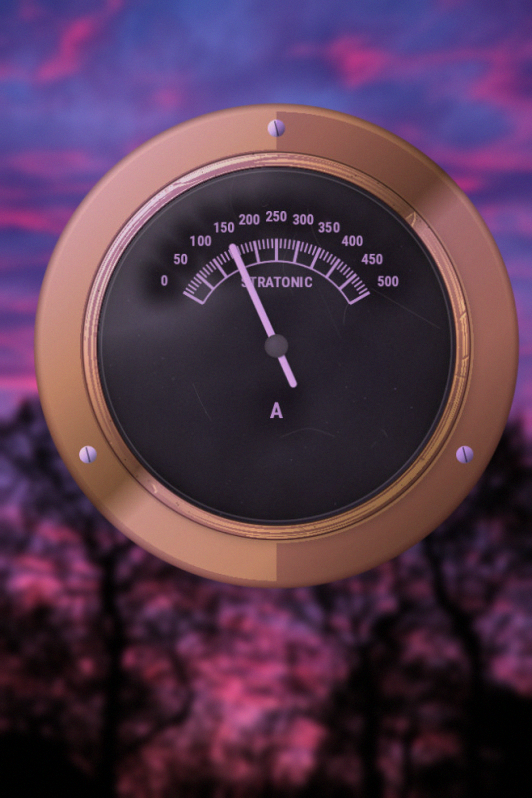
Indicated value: 150 A
